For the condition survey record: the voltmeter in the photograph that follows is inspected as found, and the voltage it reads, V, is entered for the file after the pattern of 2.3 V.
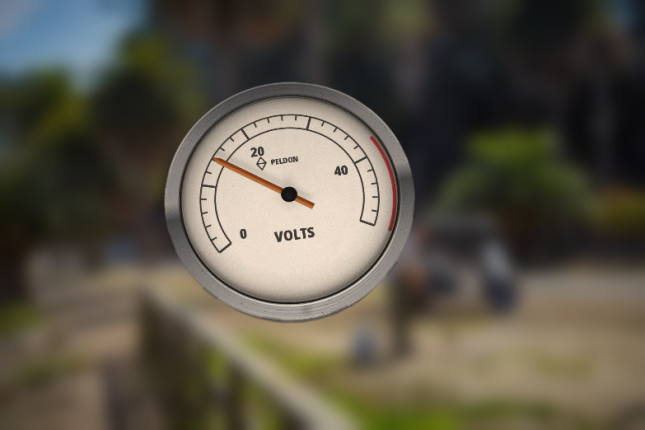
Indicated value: 14 V
